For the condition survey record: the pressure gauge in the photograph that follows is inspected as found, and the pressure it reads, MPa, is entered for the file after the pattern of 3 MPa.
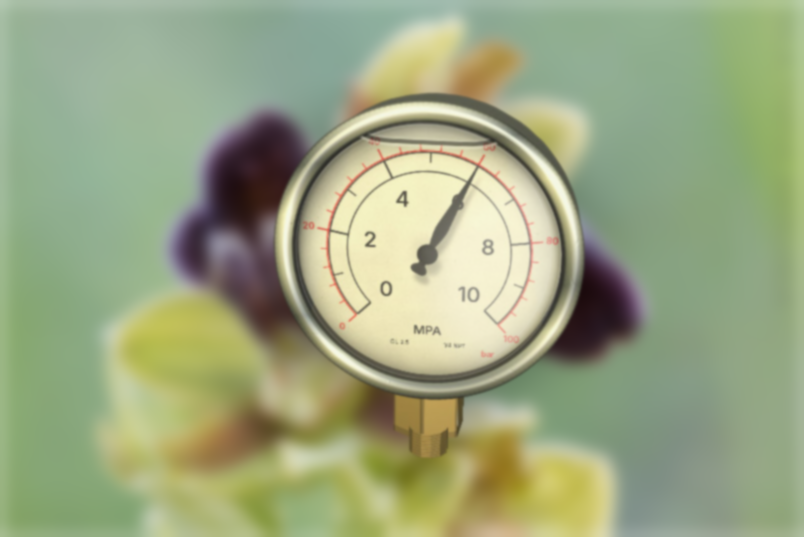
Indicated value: 6 MPa
